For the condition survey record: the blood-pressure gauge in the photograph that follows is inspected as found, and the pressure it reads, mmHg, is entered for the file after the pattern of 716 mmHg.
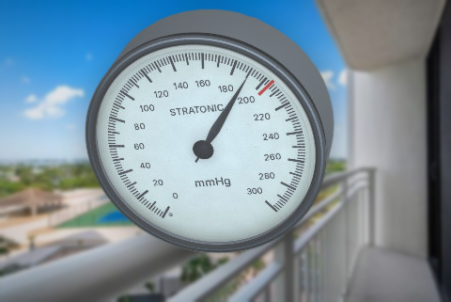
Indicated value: 190 mmHg
